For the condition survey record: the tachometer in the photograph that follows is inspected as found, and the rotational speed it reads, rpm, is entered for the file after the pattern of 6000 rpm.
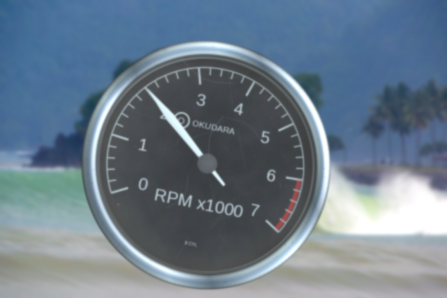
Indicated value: 2000 rpm
